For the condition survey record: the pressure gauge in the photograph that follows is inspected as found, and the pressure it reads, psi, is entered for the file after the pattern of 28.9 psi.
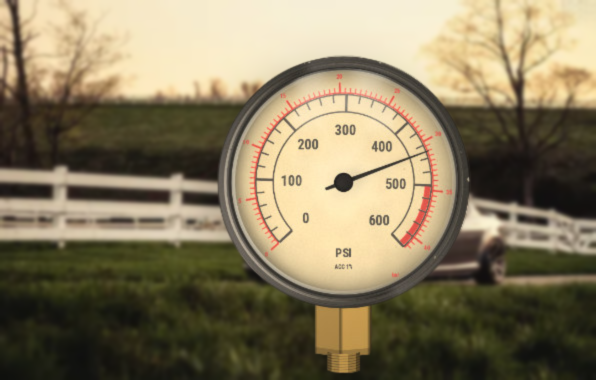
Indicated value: 450 psi
